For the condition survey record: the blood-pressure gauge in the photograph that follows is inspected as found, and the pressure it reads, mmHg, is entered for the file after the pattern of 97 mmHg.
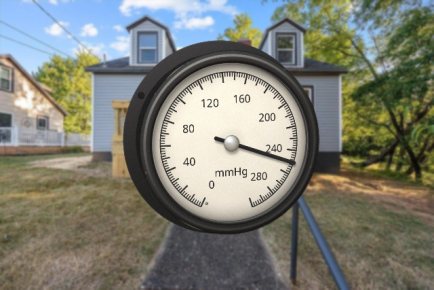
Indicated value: 250 mmHg
